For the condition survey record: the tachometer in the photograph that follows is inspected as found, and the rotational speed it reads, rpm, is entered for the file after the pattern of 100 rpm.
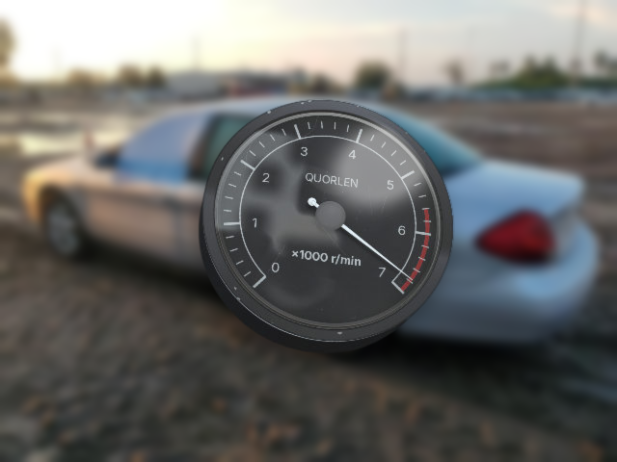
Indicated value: 6800 rpm
